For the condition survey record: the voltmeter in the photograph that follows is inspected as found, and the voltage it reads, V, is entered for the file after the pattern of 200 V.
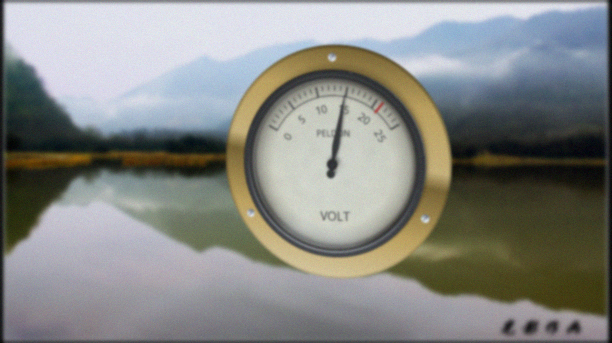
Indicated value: 15 V
